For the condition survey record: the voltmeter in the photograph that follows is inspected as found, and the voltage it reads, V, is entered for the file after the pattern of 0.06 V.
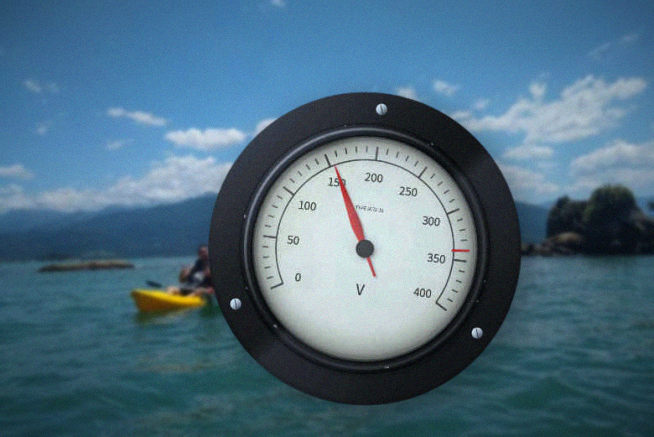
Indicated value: 155 V
